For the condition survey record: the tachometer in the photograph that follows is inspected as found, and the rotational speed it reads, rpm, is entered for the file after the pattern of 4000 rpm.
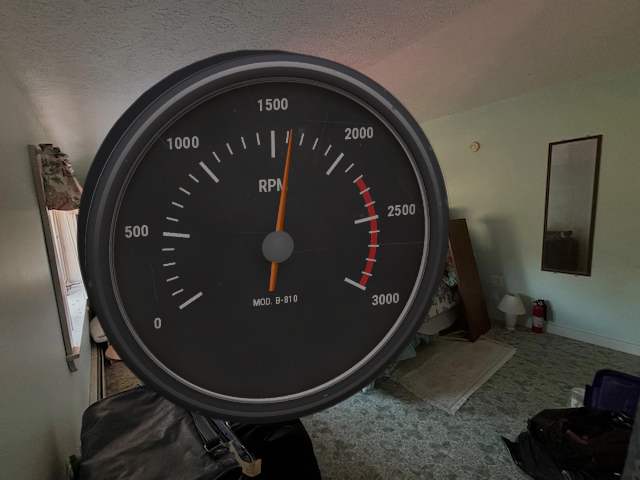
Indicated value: 1600 rpm
